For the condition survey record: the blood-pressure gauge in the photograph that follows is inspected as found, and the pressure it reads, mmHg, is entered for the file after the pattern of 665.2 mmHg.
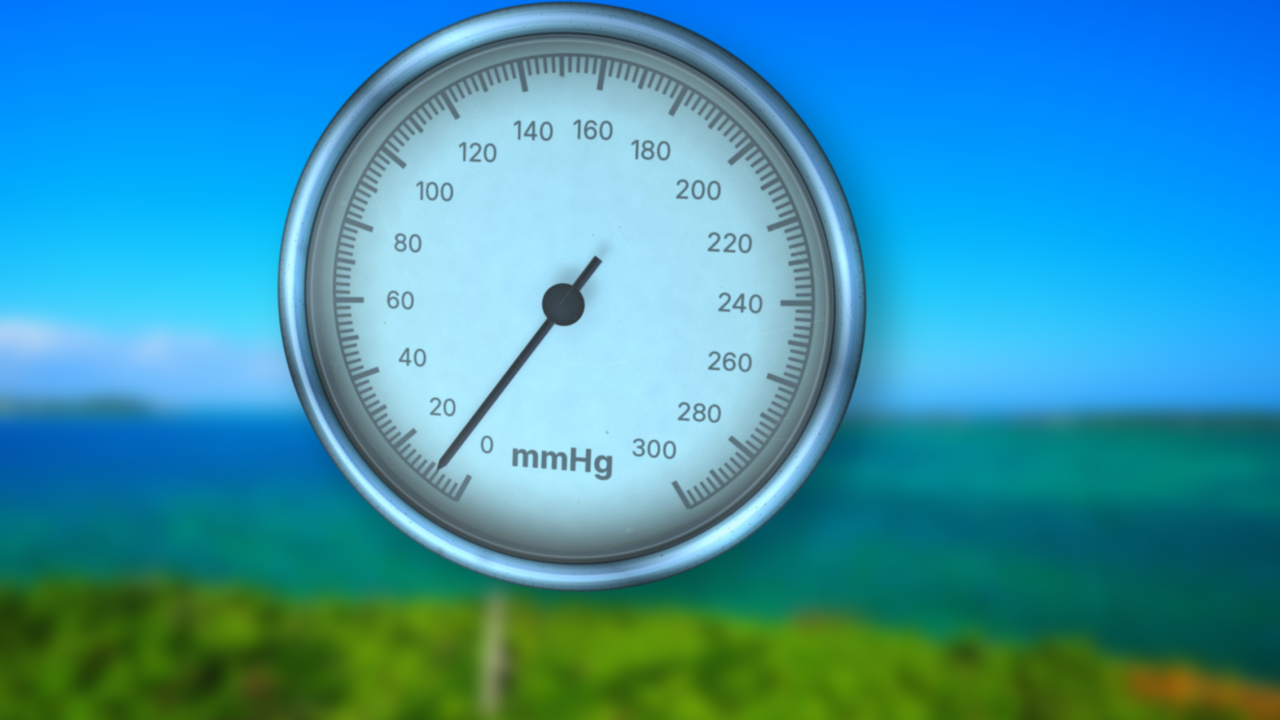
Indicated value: 8 mmHg
